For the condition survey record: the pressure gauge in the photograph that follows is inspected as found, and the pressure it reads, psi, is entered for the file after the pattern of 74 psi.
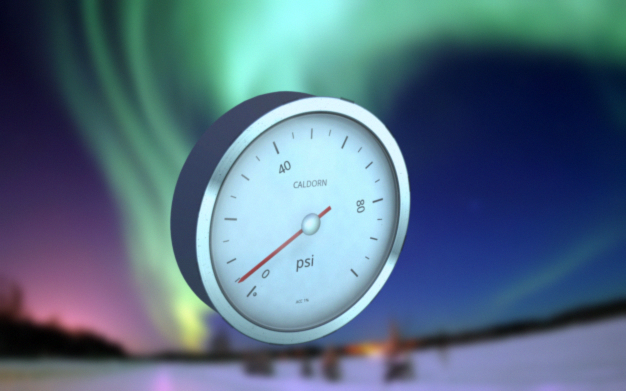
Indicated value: 5 psi
